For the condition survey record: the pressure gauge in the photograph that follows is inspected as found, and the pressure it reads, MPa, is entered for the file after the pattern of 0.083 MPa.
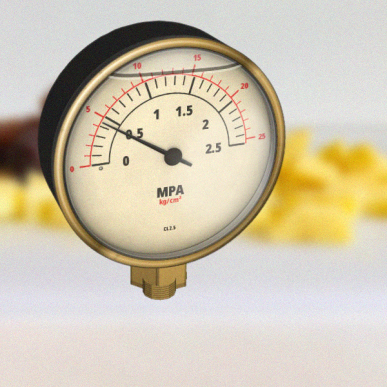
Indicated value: 0.45 MPa
